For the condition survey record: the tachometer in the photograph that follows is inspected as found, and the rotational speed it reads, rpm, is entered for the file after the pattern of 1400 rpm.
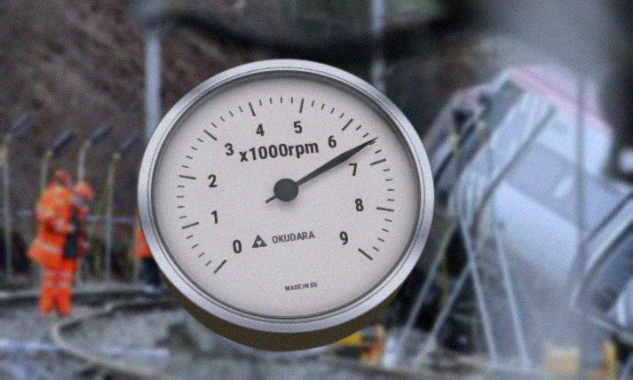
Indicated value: 6600 rpm
